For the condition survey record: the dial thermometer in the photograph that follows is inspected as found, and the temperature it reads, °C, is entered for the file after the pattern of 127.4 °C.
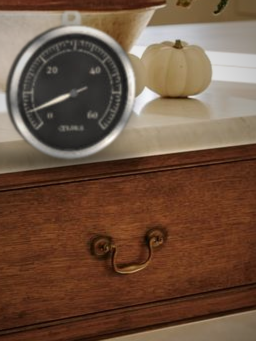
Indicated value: 5 °C
